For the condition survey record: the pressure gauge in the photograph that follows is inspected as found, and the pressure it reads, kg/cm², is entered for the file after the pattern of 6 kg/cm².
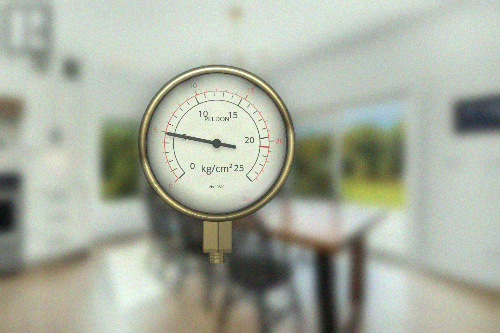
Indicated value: 5 kg/cm²
